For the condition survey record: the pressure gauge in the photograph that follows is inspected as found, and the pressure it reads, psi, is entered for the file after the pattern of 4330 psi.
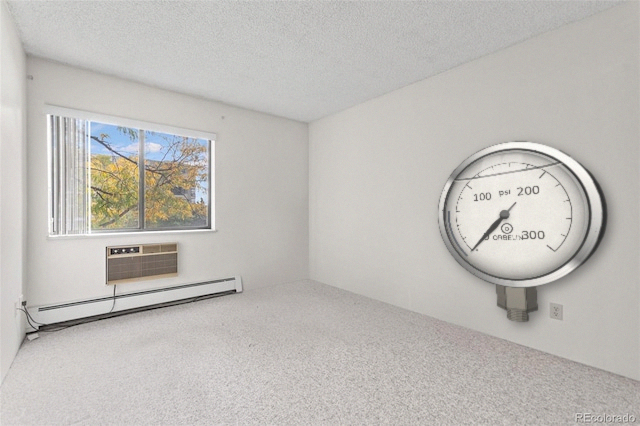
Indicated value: 0 psi
